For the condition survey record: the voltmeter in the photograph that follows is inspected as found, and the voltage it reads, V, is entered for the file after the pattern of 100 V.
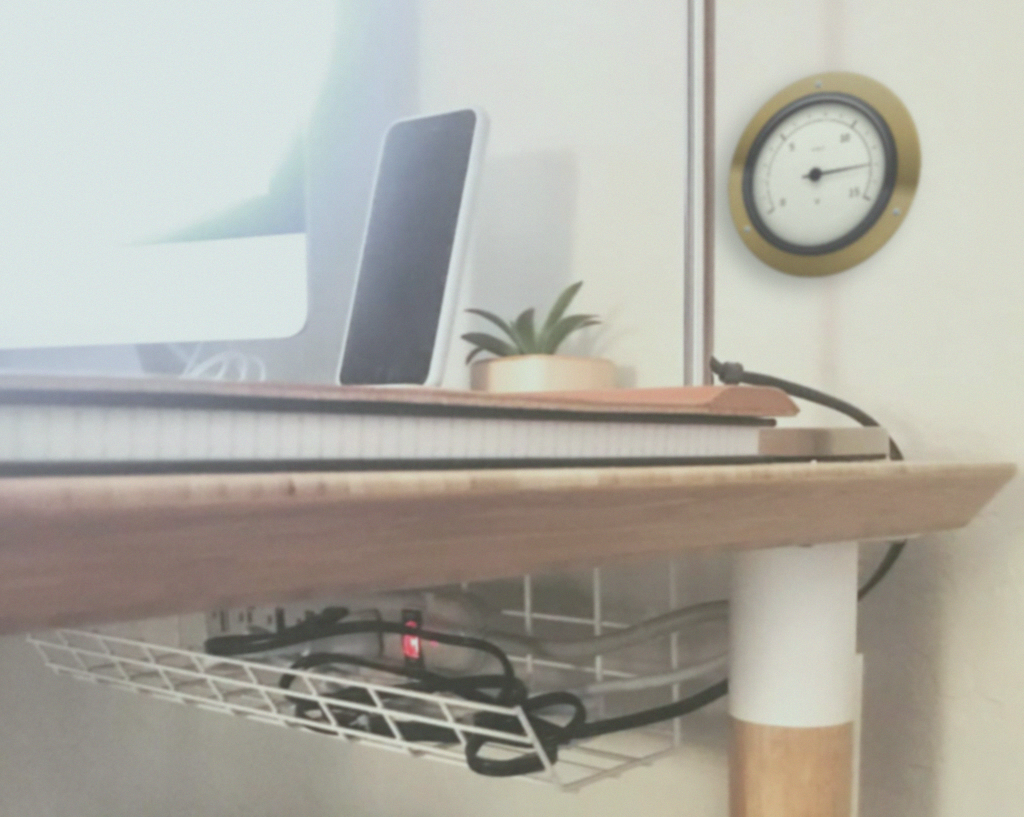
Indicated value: 13 V
